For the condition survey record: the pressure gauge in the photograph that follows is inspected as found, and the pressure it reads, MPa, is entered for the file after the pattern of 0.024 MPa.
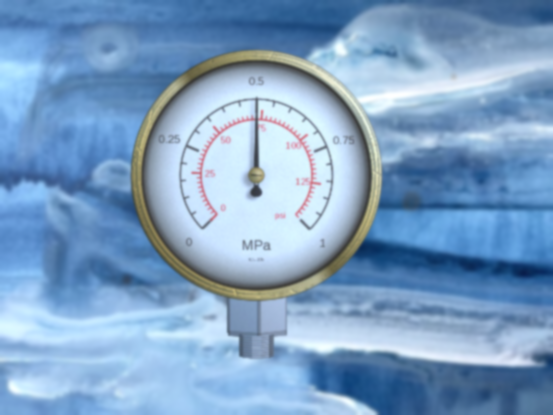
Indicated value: 0.5 MPa
